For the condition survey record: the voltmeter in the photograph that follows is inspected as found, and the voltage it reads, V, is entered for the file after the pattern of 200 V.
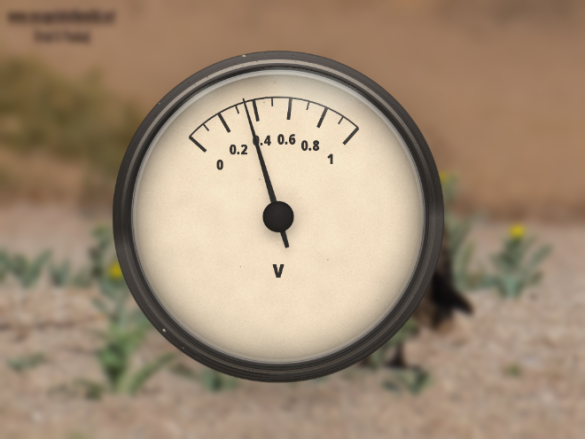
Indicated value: 0.35 V
